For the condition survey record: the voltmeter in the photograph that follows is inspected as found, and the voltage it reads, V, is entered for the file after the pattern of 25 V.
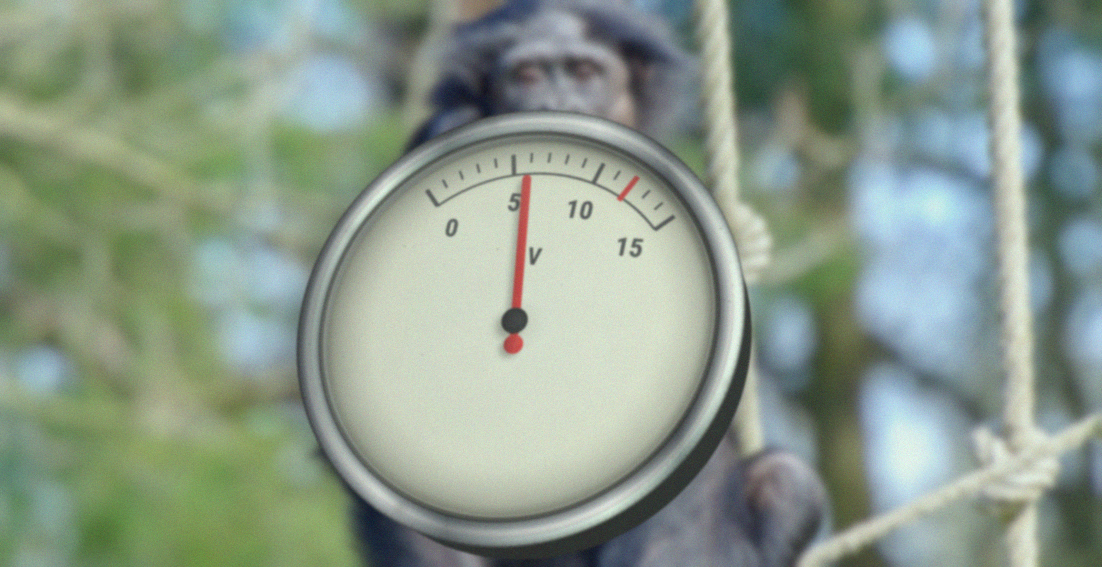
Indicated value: 6 V
